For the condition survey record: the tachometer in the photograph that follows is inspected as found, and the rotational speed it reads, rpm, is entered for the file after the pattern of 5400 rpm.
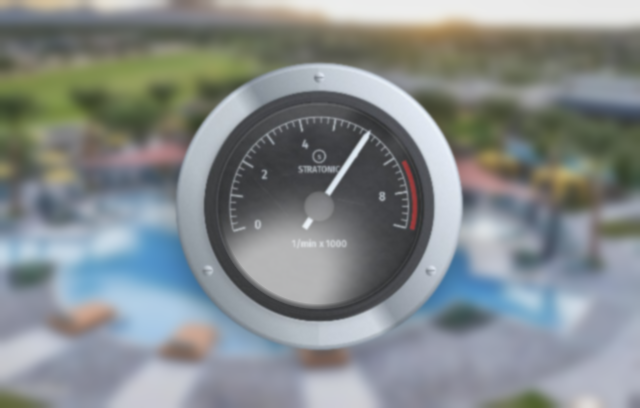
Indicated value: 6000 rpm
